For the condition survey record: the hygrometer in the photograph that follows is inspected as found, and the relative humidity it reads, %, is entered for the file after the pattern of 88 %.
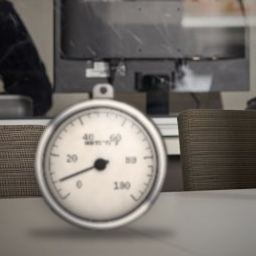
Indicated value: 8 %
